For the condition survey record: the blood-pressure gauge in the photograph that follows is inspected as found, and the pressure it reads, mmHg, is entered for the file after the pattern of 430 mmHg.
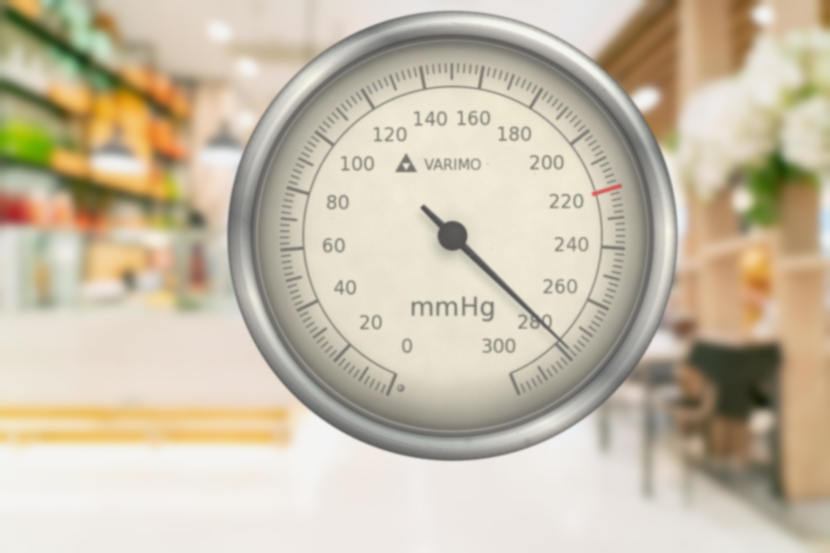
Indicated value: 278 mmHg
